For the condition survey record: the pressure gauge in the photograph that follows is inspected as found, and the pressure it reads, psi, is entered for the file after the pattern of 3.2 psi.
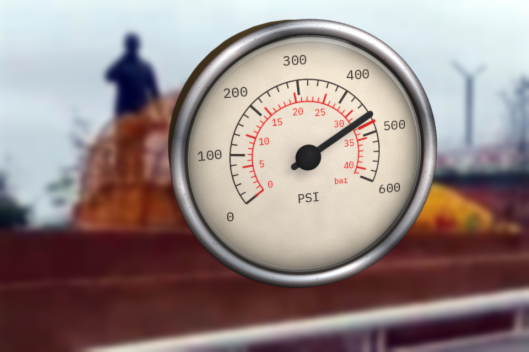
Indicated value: 460 psi
